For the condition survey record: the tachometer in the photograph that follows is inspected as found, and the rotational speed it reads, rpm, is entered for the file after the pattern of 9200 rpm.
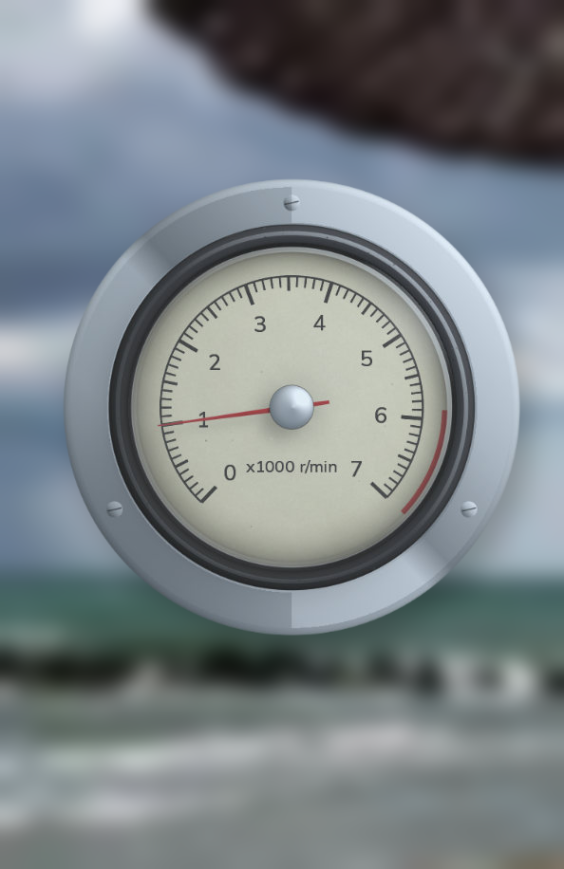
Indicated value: 1000 rpm
